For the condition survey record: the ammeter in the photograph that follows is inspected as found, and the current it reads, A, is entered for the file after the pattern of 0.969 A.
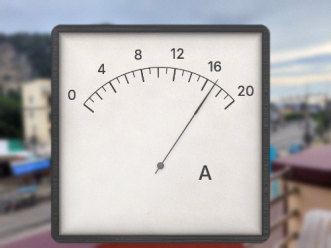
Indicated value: 17 A
